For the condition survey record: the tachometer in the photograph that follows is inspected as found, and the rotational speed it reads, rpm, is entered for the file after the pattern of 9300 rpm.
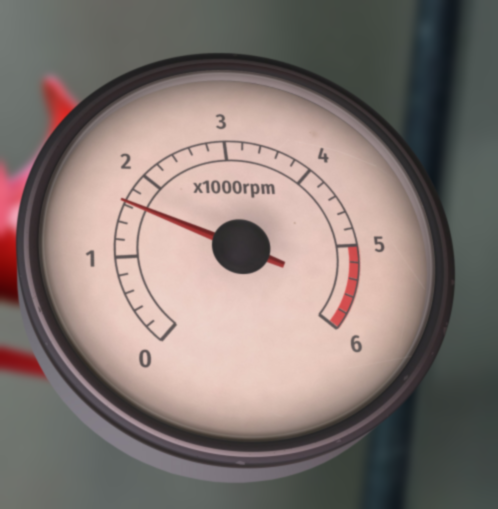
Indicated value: 1600 rpm
